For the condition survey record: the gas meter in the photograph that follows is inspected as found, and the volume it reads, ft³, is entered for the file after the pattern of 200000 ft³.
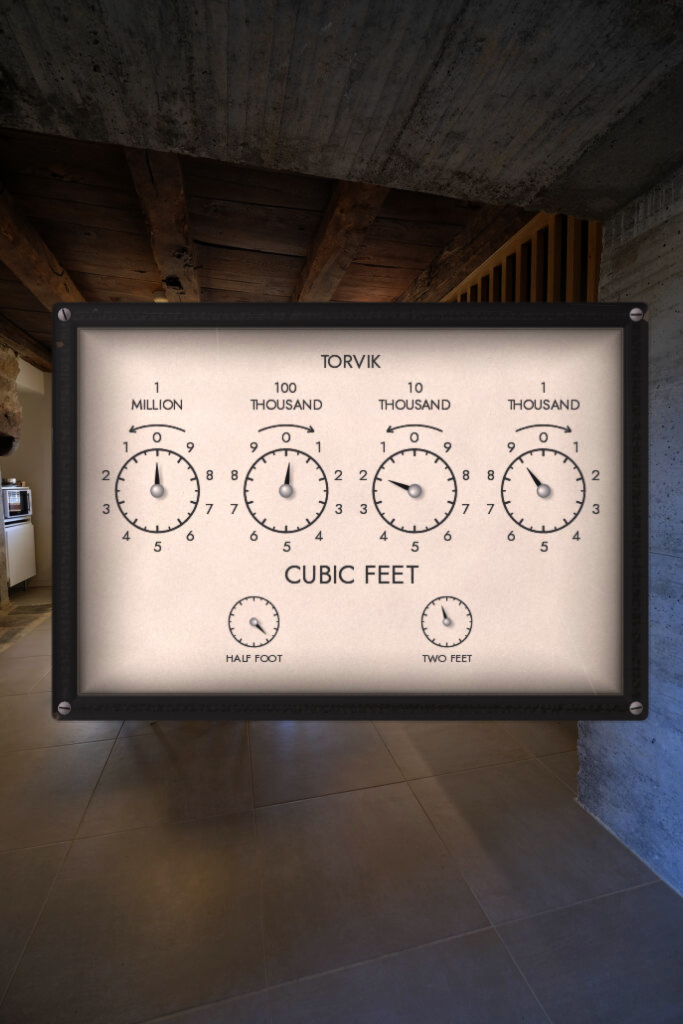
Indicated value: 1900 ft³
